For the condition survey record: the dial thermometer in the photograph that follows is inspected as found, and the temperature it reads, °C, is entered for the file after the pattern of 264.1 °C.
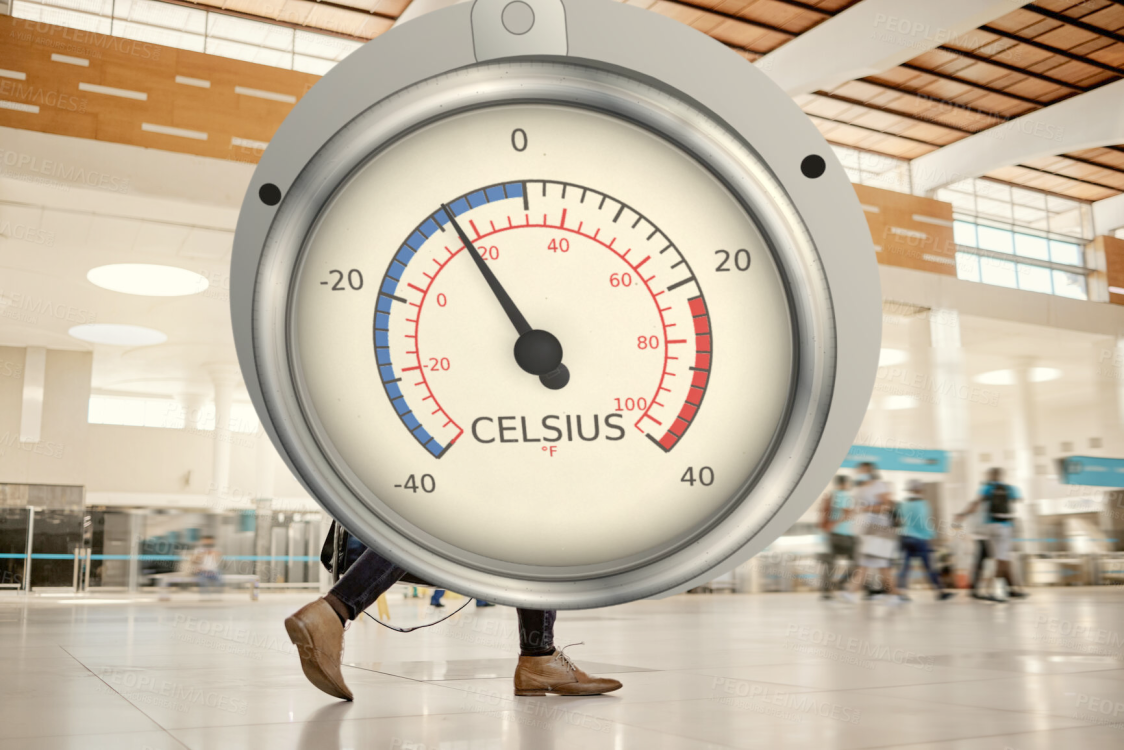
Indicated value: -8 °C
